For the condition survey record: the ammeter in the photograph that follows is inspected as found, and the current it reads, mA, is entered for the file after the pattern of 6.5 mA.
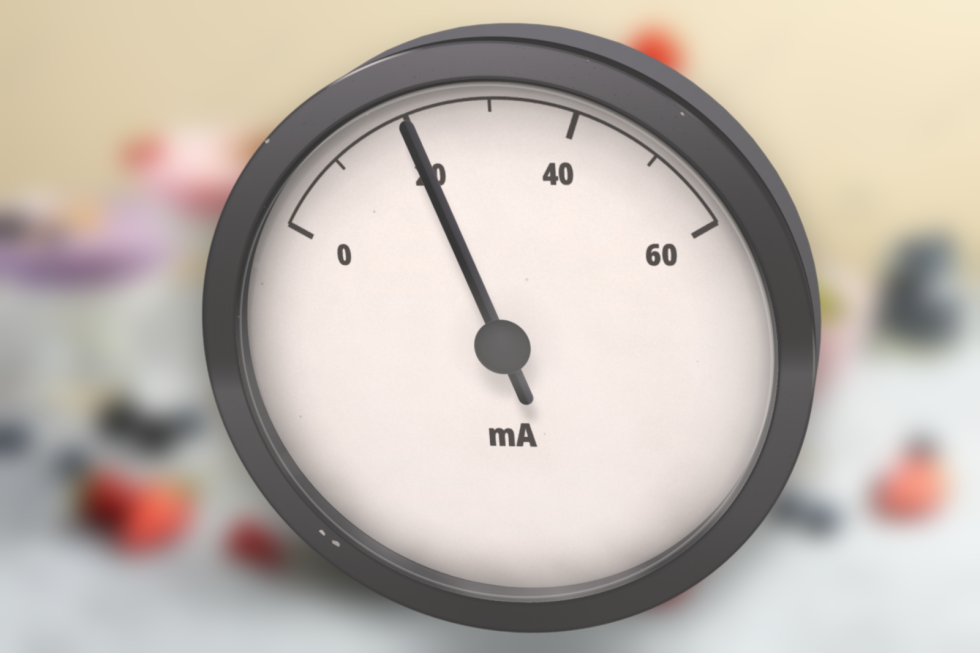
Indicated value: 20 mA
